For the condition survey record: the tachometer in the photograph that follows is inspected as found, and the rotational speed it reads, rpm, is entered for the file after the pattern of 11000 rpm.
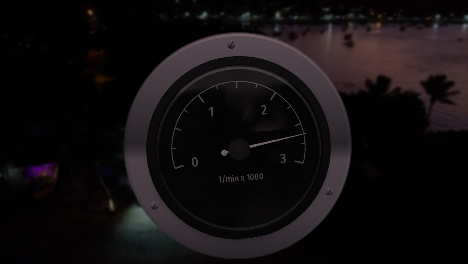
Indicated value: 2625 rpm
